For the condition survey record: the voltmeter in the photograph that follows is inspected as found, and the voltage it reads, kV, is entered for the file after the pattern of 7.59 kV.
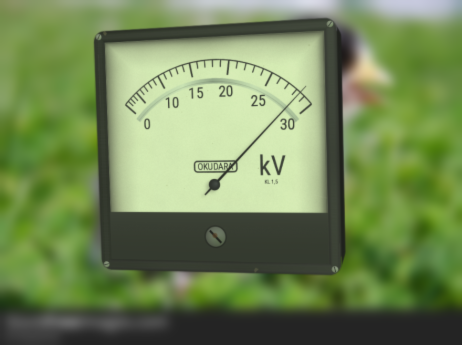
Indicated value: 28.5 kV
